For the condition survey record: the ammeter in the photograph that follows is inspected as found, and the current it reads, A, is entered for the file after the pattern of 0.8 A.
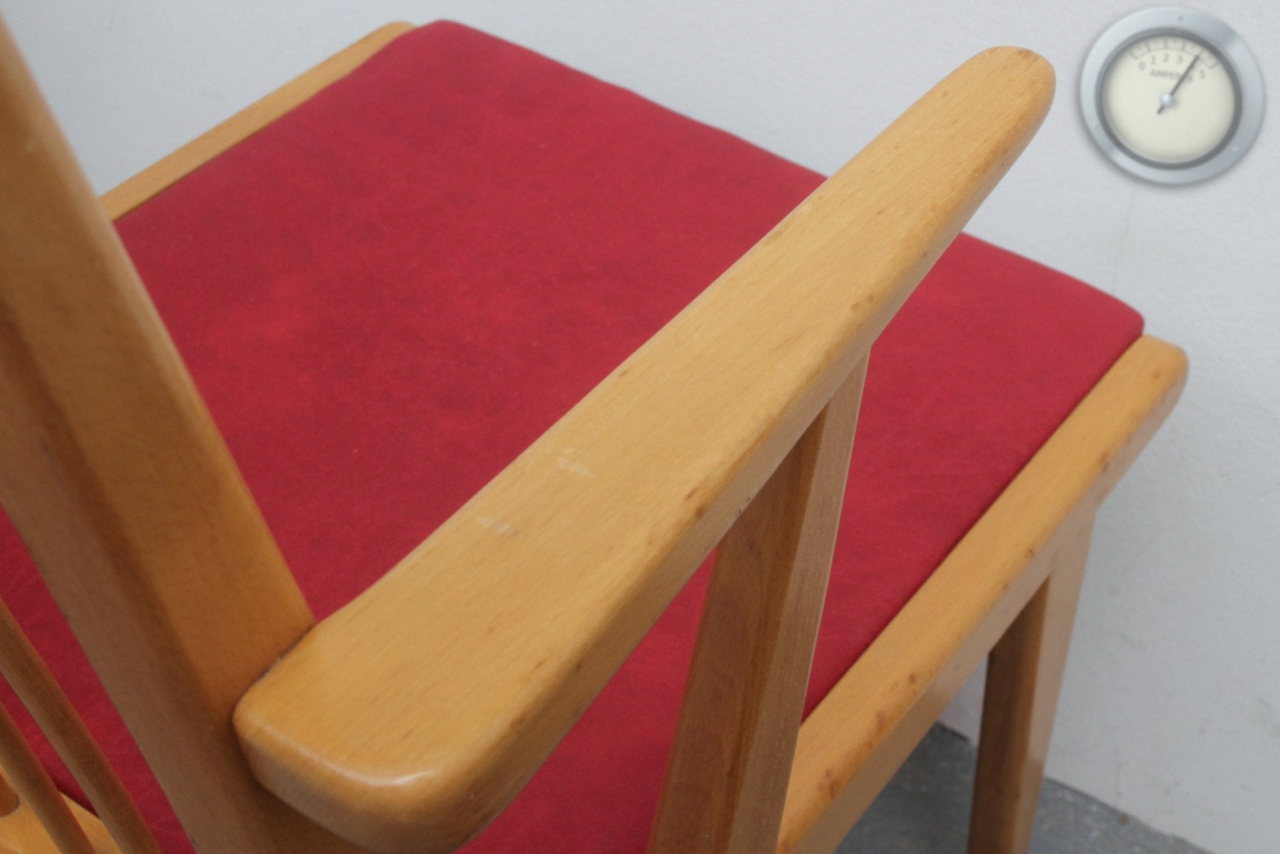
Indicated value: 4 A
